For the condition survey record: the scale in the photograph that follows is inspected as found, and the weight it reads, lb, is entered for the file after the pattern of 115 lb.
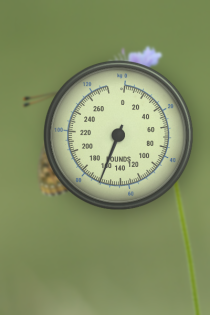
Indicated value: 160 lb
